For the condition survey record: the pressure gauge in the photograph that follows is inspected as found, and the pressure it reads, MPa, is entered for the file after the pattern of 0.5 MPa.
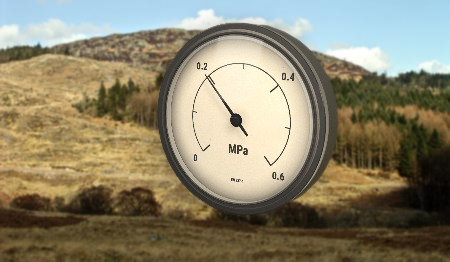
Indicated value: 0.2 MPa
